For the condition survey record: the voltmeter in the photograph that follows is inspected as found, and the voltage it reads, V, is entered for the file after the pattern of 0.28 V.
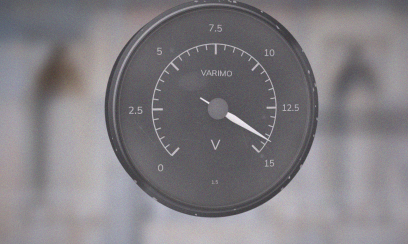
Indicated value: 14.25 V
